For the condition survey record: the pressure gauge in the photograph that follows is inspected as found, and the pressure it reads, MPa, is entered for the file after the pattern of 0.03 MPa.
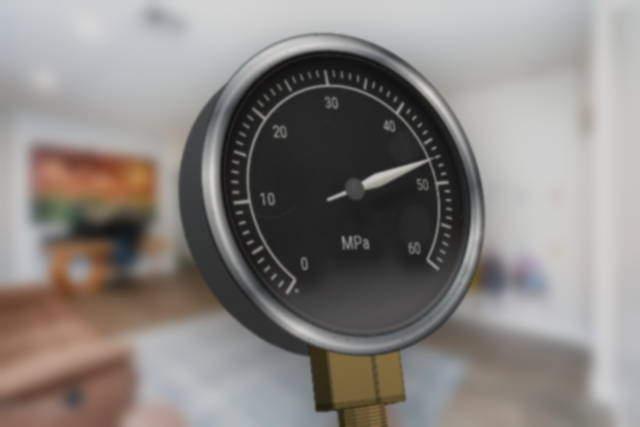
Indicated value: 47 MPa
